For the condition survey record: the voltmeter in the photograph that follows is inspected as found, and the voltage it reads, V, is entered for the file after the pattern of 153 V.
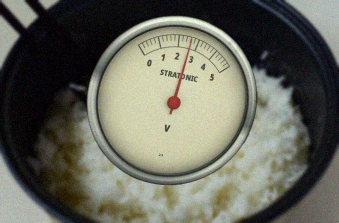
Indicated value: 2.6 V
